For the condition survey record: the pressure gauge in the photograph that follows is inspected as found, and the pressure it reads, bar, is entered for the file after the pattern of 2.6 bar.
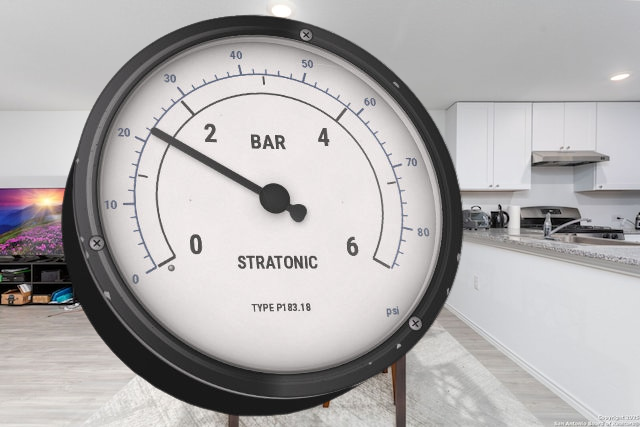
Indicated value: 1.5 bar
